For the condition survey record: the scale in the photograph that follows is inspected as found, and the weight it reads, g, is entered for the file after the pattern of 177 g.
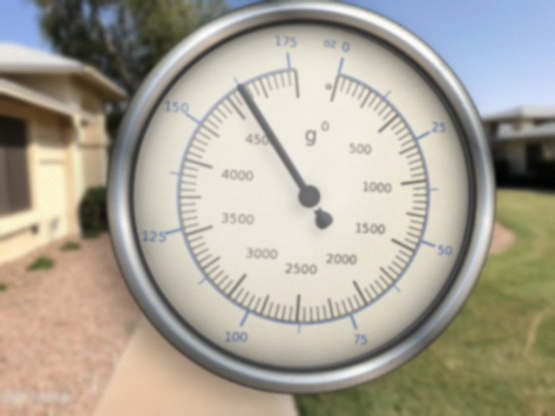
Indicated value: 4600 g
